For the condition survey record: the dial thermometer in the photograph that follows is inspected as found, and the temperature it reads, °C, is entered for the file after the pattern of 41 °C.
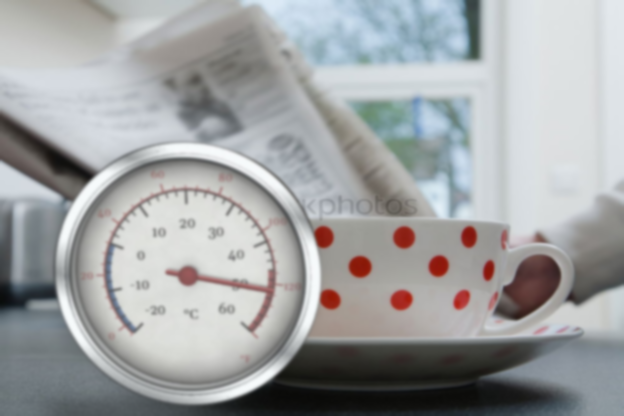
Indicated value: 50 °C
